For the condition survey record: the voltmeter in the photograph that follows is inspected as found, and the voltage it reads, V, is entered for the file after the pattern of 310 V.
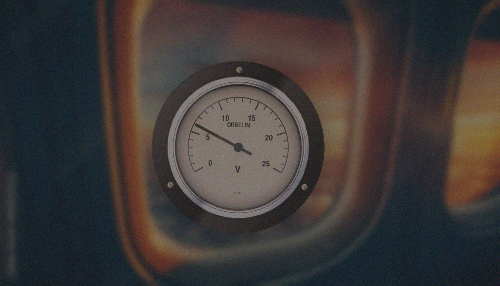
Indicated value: 6 V
